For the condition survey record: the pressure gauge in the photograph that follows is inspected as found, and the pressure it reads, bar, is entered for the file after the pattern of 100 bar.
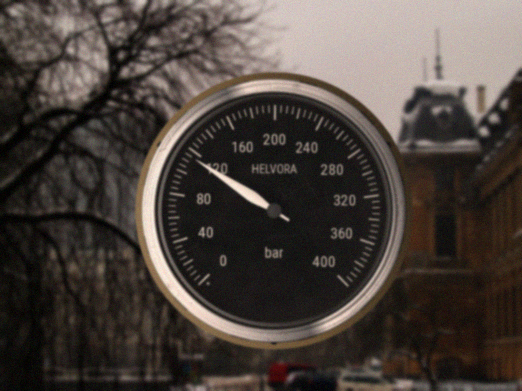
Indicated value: 115 bar
